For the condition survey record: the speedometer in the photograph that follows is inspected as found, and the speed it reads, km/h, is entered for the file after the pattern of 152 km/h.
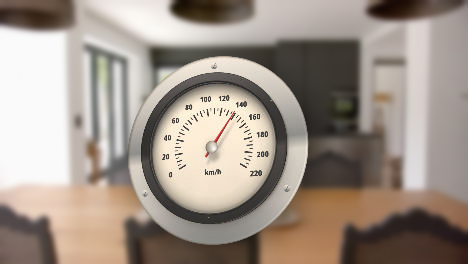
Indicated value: 140 km/h
